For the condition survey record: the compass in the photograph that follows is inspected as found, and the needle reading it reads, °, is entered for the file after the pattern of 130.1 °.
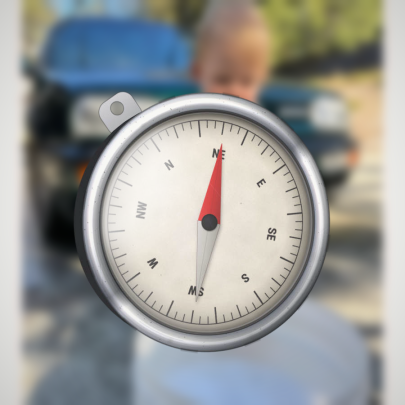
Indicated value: 45 °
